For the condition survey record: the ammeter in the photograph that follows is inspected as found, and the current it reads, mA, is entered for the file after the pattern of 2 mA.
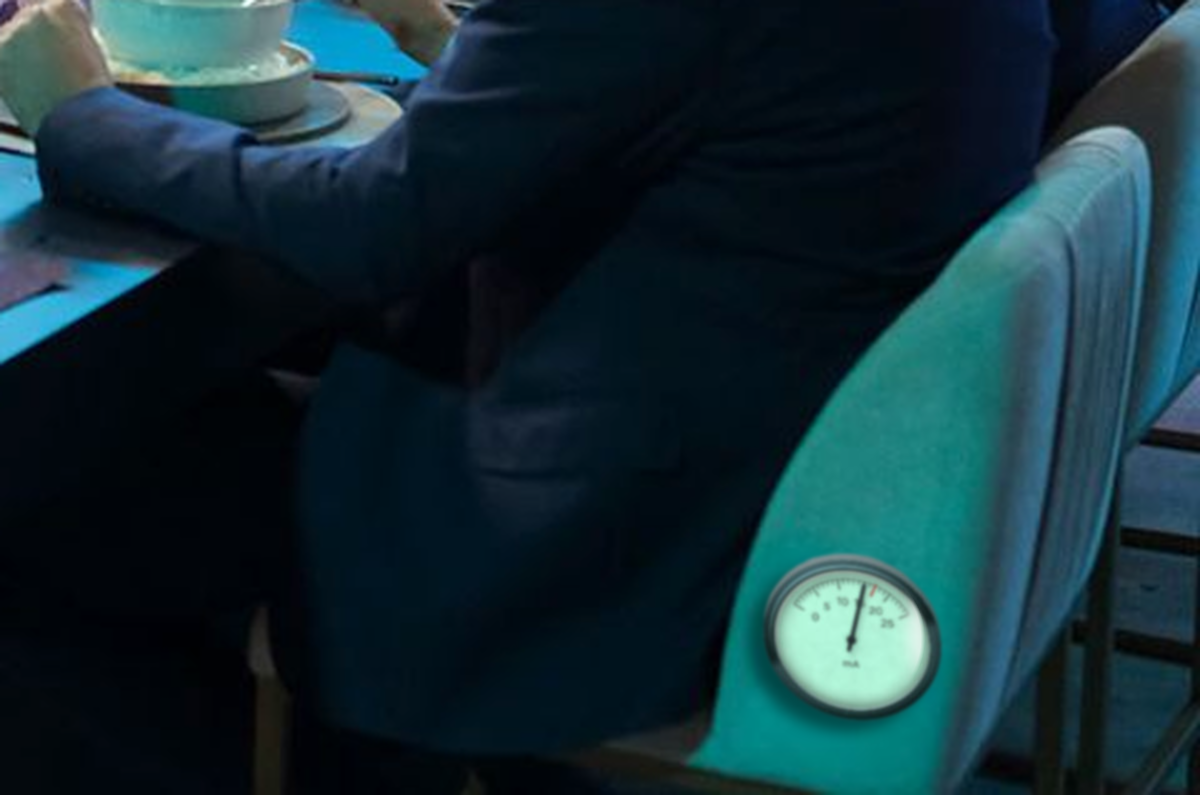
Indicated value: 15 mA
